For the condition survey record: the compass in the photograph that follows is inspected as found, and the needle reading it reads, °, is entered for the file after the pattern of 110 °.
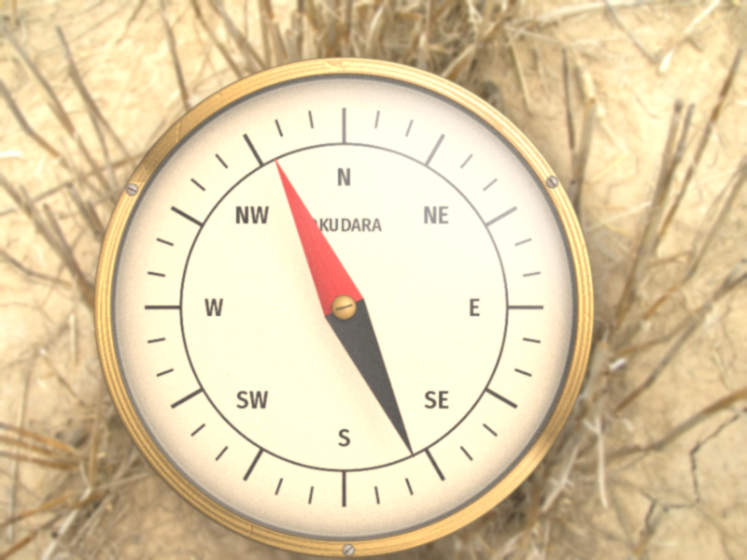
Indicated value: 335 °
